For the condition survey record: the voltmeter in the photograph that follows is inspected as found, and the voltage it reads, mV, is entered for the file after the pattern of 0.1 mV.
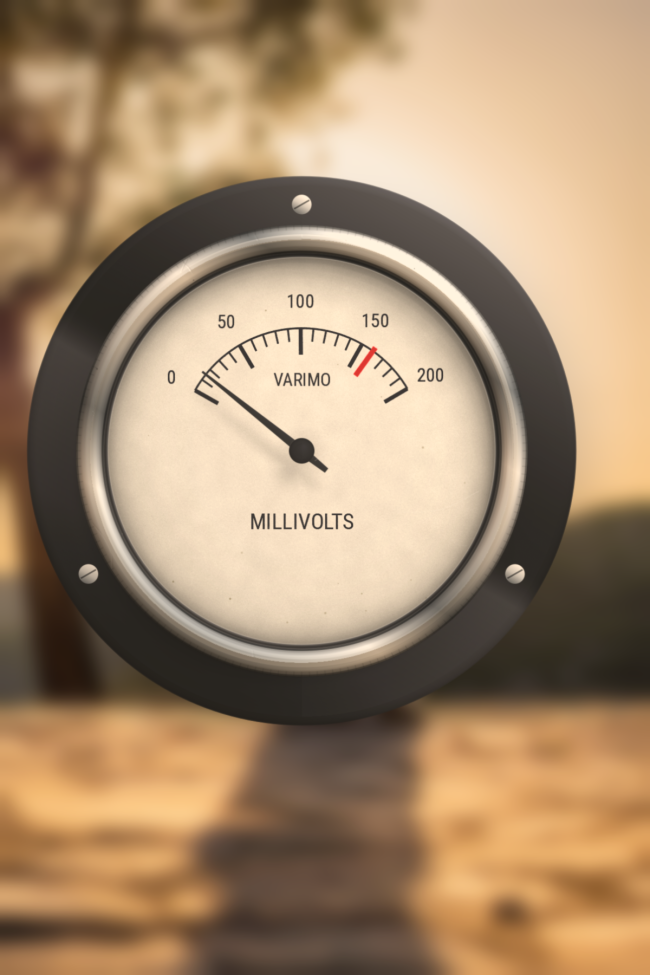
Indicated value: 15 mV
